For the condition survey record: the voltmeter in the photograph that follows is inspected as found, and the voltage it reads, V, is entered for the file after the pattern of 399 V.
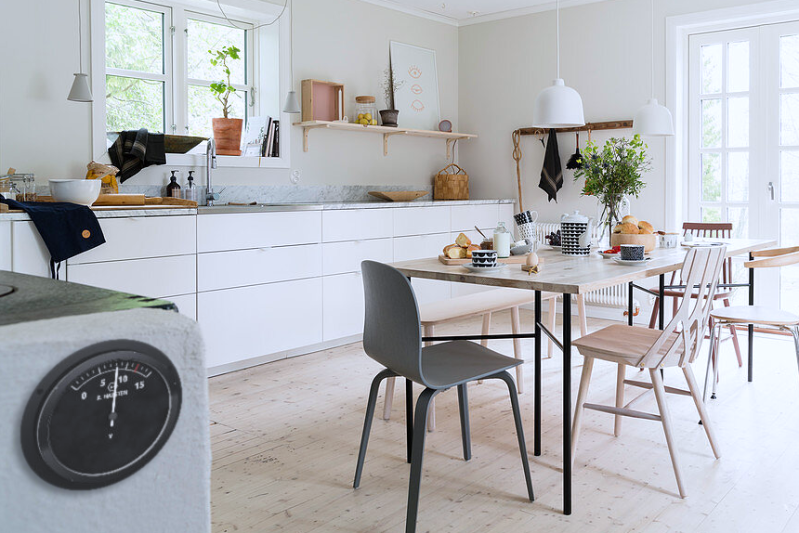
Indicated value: 8 V
